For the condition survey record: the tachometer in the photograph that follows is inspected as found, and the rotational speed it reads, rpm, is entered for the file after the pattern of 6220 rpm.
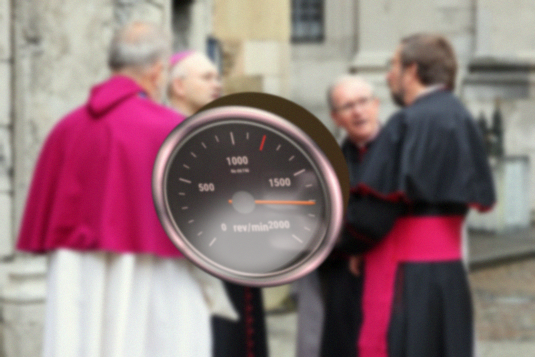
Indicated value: 1700 rpm
